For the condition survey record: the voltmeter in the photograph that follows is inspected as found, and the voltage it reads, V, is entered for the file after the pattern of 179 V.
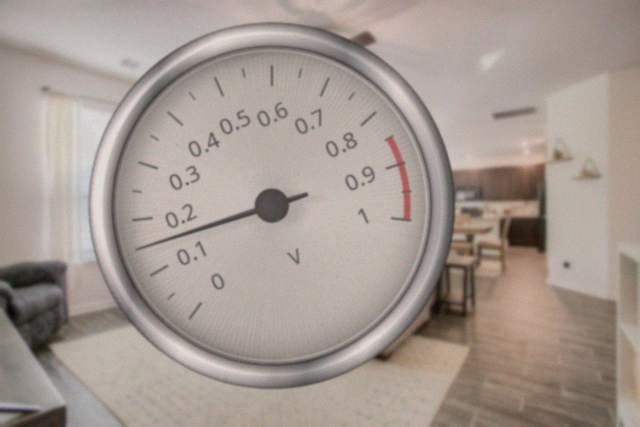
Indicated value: 0.15 V
